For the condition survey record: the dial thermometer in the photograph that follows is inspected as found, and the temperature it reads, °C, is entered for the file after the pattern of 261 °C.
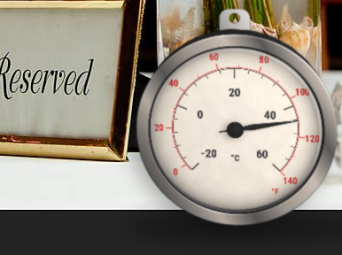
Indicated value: 44 °C
